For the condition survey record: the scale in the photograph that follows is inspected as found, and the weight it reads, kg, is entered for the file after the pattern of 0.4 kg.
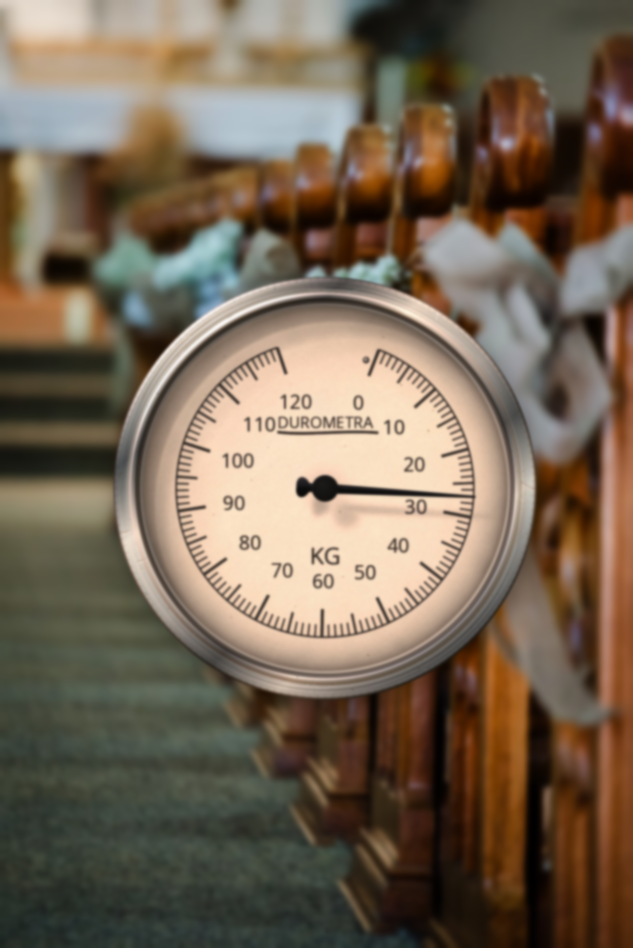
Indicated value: 27 kg
